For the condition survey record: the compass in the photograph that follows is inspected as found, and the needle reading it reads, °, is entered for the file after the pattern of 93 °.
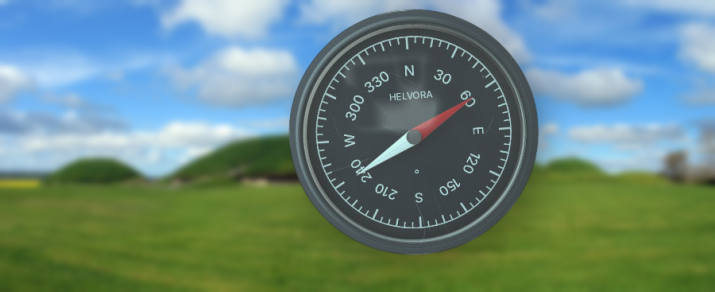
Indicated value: 60 °
